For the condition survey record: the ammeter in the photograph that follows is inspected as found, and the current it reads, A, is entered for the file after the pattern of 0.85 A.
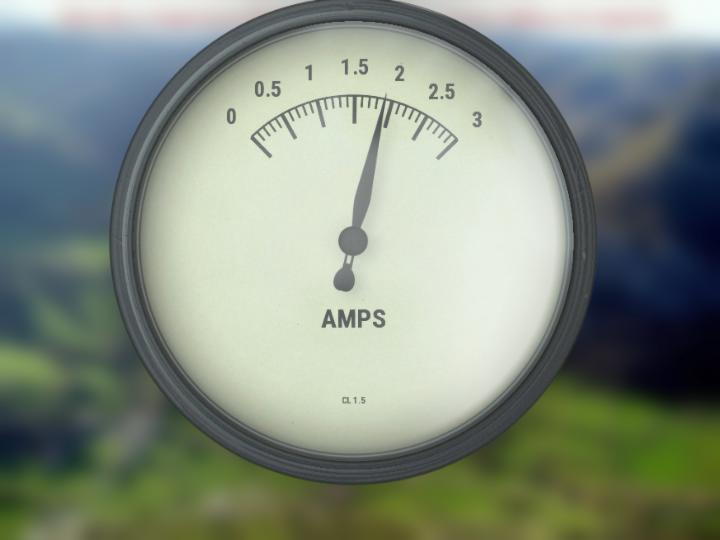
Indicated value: 1.9 A
